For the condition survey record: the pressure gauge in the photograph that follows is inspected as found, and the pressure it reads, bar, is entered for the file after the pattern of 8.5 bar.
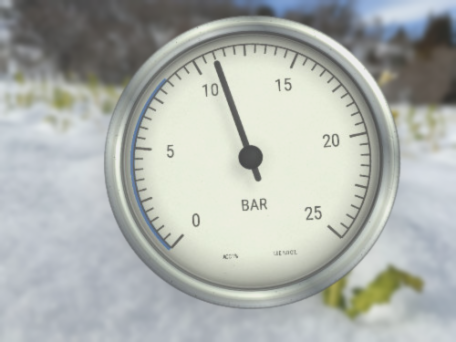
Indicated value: 11 bar
